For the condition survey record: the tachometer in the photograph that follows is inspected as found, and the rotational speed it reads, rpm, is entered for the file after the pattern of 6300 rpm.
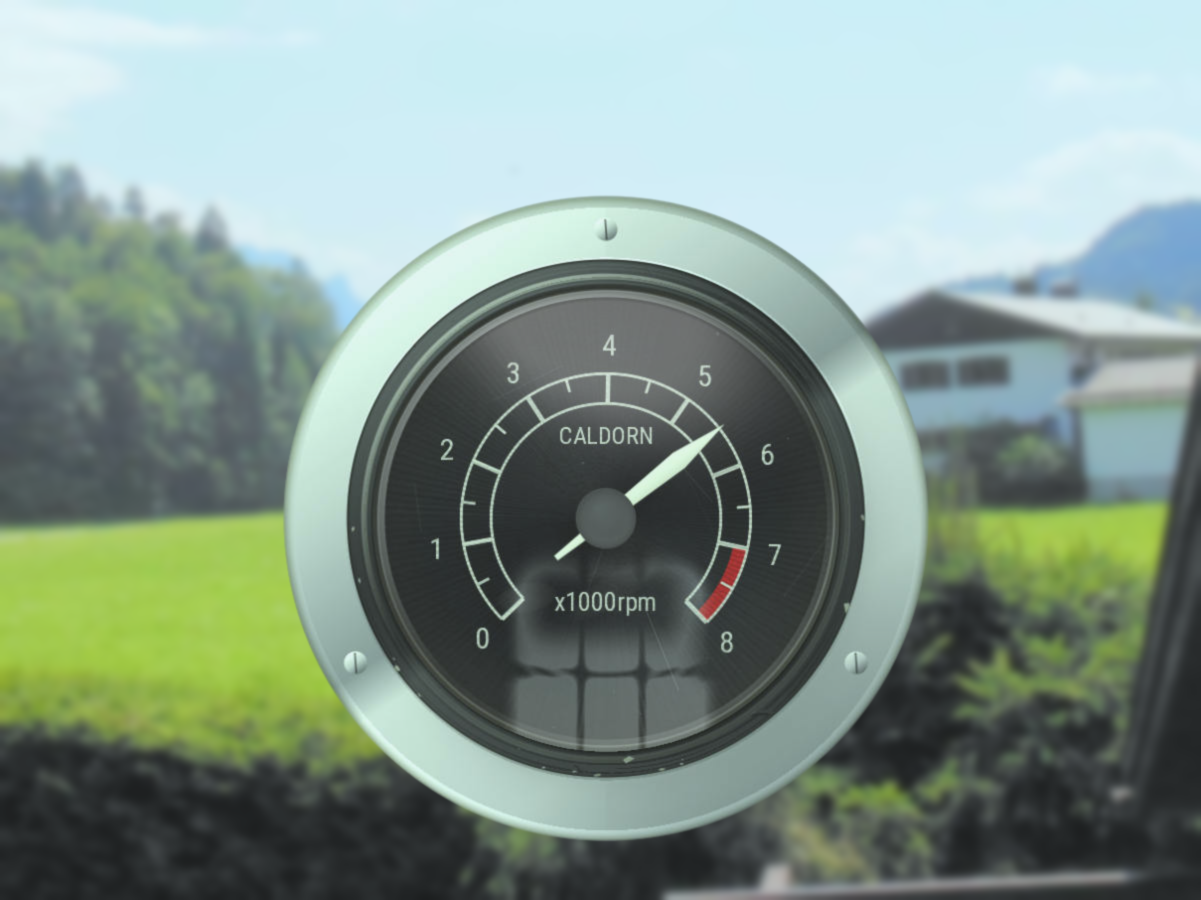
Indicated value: 5500 rpm
